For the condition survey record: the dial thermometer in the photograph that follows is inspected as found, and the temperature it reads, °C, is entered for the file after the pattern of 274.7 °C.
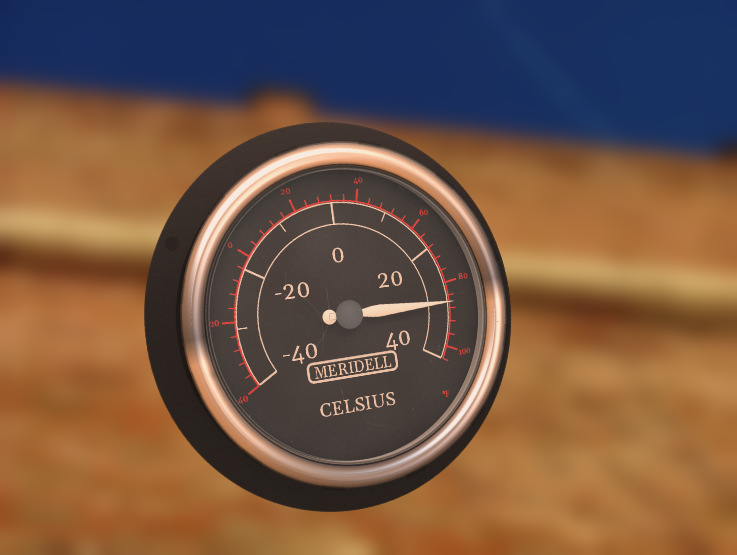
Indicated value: 30 °C
